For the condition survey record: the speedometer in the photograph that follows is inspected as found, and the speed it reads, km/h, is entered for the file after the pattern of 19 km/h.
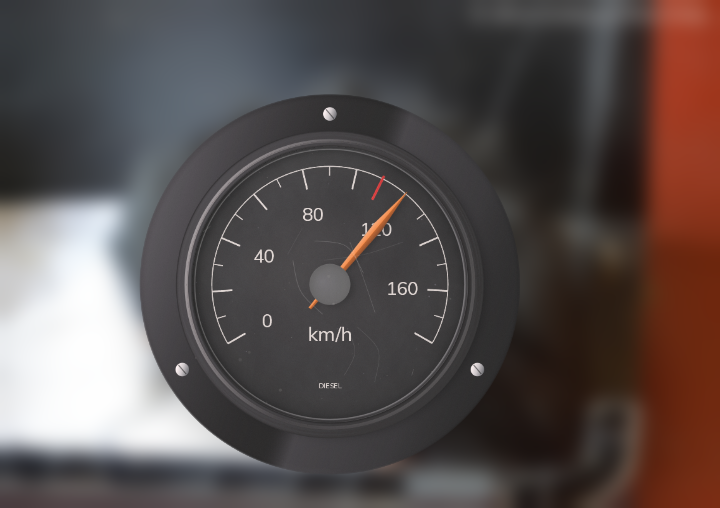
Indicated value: 120 km/h
